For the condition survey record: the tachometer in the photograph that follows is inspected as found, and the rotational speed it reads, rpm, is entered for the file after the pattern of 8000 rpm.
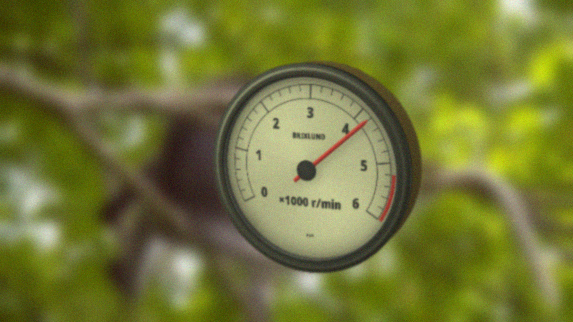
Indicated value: 4200 rpm
